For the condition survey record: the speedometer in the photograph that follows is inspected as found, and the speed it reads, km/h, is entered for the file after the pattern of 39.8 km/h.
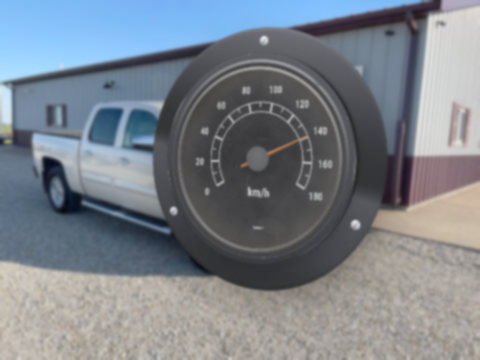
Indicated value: 140 km/h
